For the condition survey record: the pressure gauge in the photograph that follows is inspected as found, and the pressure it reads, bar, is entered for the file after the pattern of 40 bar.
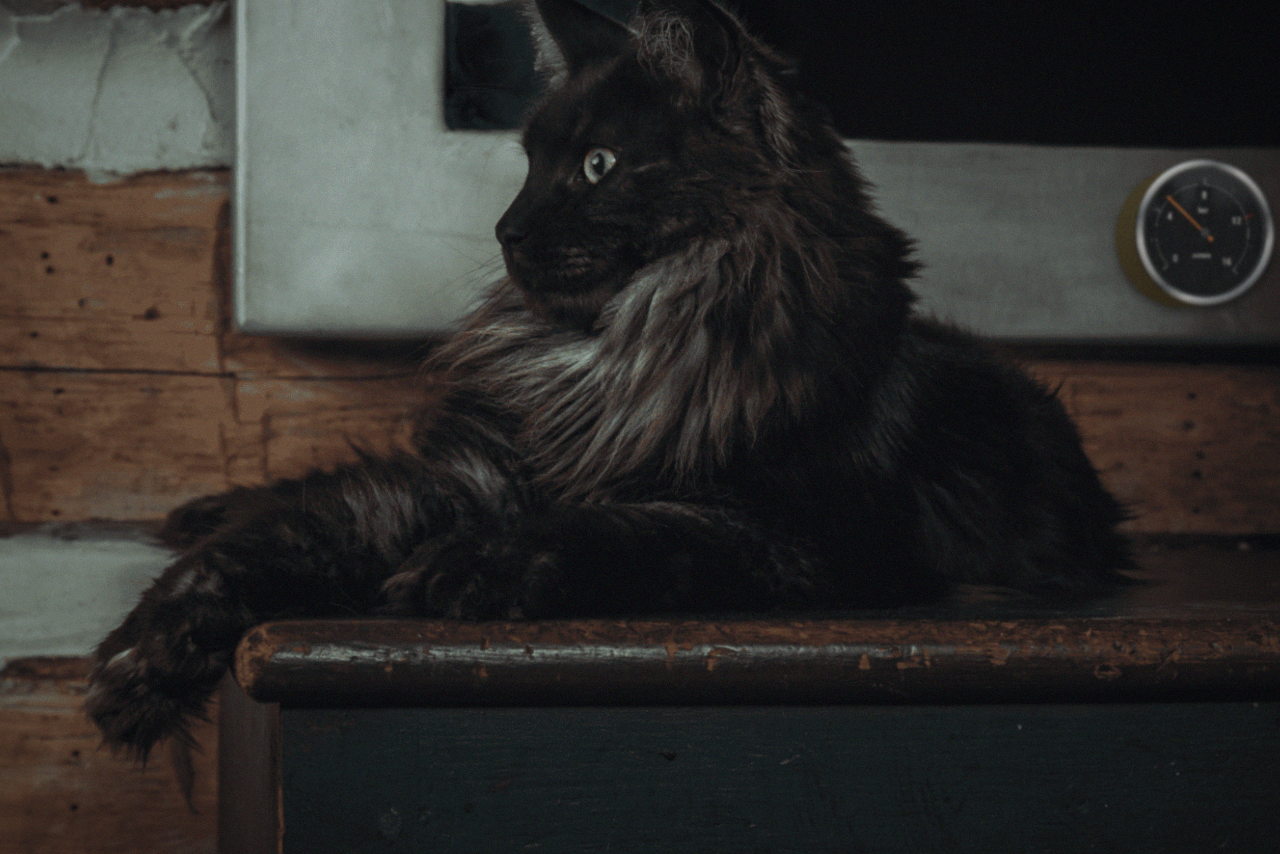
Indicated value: 5 bar
